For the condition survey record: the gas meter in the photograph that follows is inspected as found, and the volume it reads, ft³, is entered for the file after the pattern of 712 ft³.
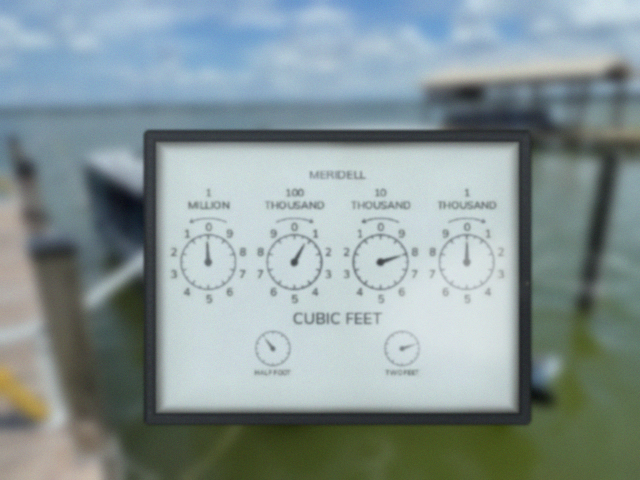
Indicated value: 8000 ft³
